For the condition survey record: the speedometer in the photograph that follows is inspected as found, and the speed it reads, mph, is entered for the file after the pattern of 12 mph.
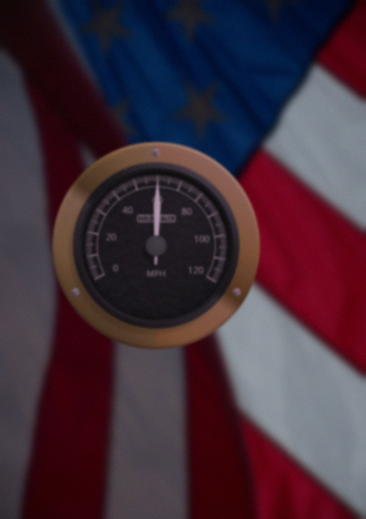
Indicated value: 60 mph
